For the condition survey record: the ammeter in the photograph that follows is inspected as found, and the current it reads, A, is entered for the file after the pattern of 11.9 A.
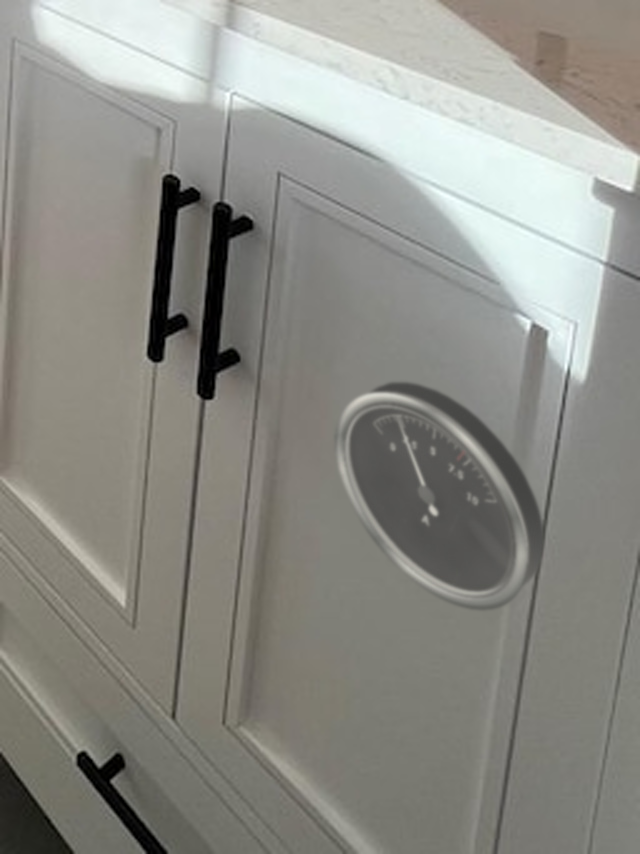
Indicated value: 2.5 A
